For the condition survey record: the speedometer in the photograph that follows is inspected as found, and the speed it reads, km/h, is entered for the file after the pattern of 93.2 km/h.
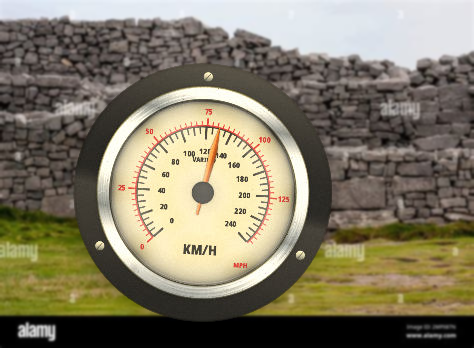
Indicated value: 130 km/h
